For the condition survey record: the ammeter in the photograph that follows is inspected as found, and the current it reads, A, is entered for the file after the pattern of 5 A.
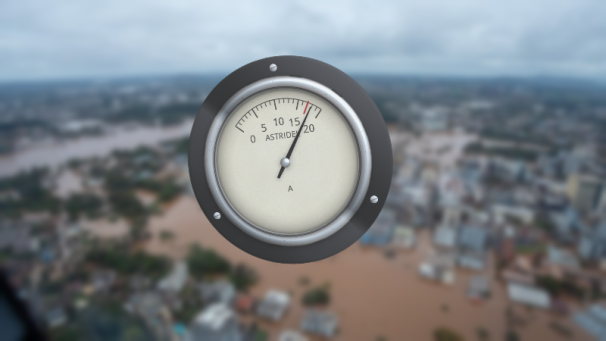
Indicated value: 18 A
